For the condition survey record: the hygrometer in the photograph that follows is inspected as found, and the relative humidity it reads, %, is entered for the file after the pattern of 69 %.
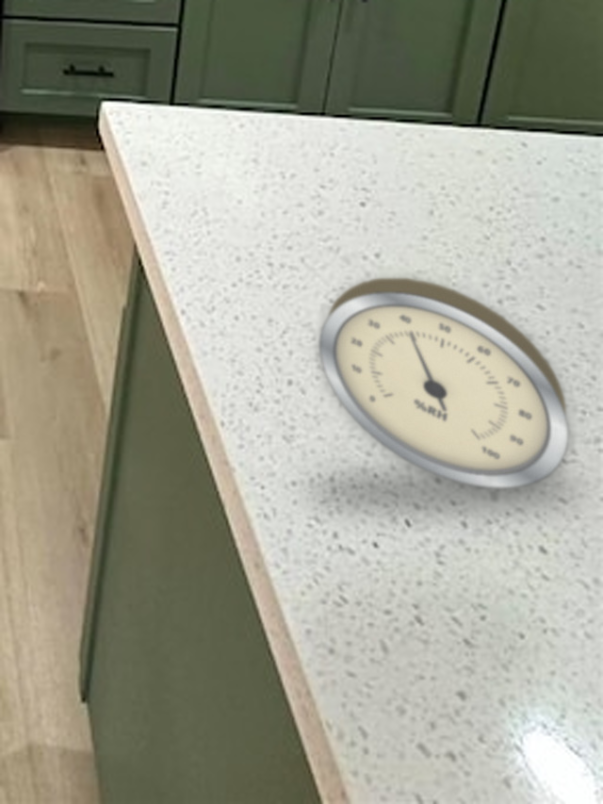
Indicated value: 40 %
